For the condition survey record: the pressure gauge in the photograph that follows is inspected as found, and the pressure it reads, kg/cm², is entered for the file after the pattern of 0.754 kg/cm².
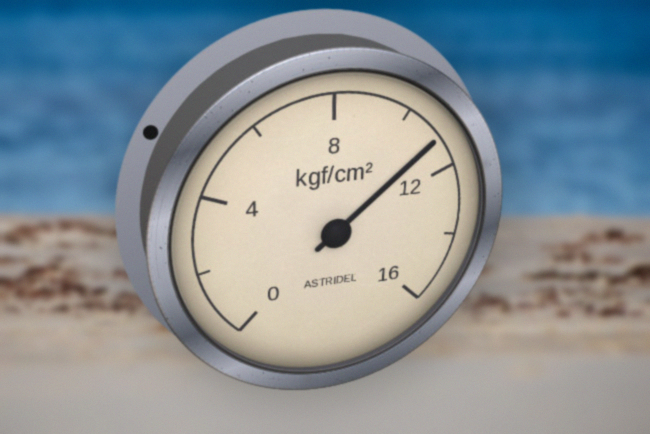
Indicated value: 11 kg/cm²
